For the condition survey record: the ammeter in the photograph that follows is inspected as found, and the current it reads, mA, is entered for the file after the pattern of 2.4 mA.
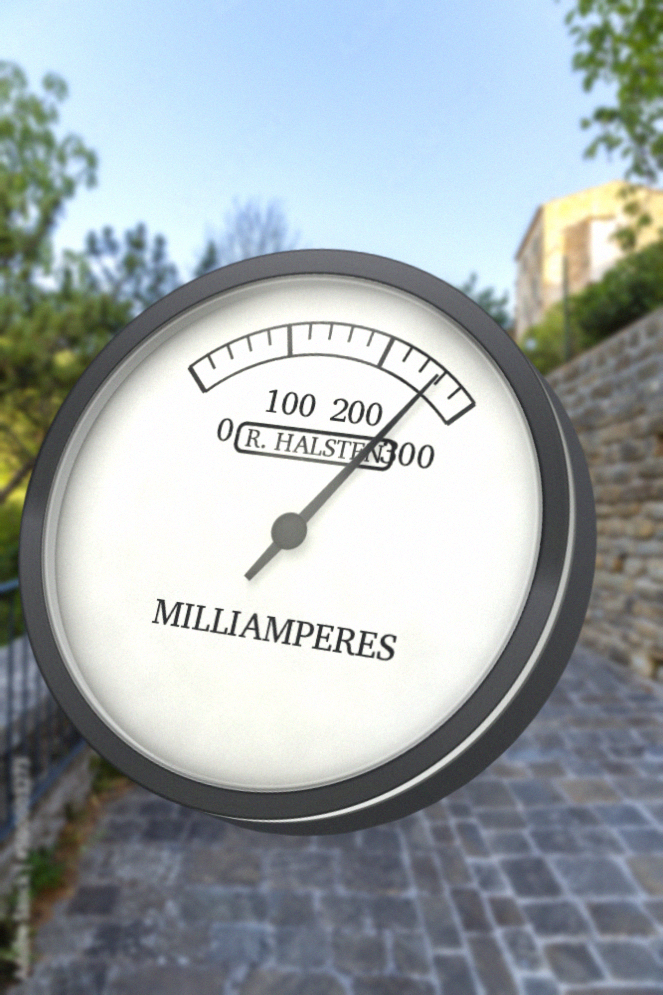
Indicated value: 260 mA
